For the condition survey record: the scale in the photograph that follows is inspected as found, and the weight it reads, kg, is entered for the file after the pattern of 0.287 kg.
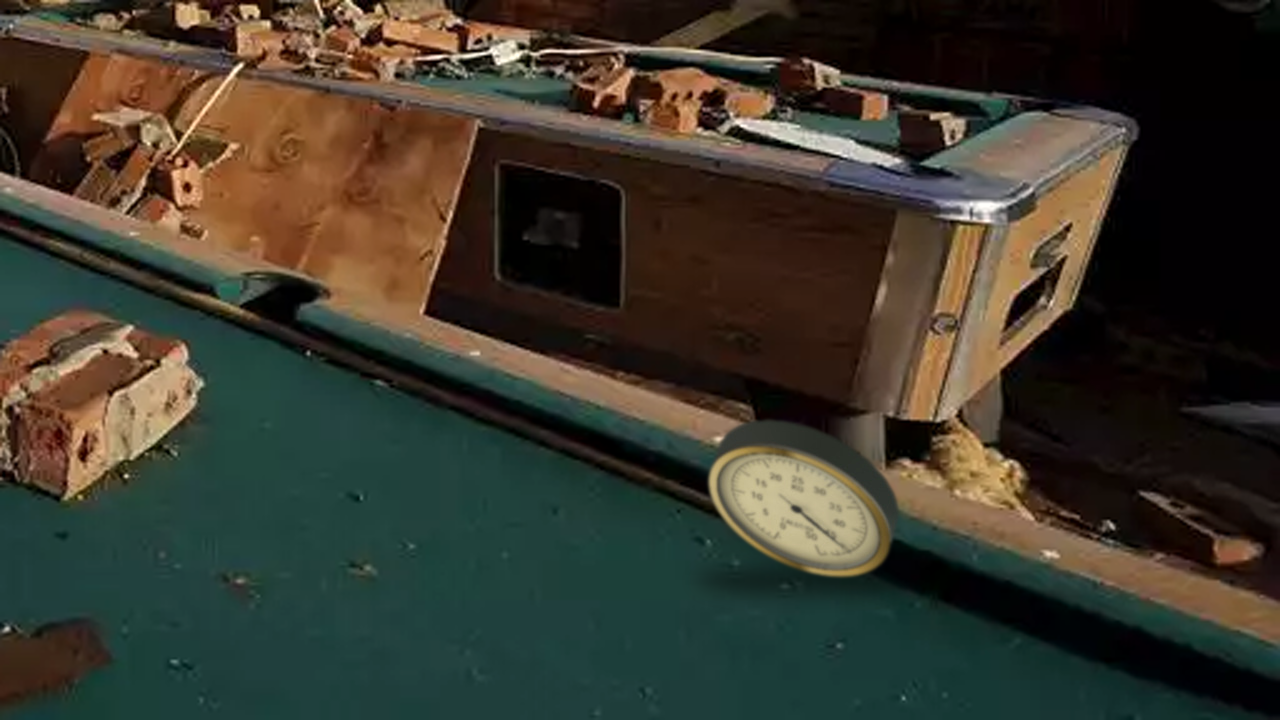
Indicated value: 45 kg
